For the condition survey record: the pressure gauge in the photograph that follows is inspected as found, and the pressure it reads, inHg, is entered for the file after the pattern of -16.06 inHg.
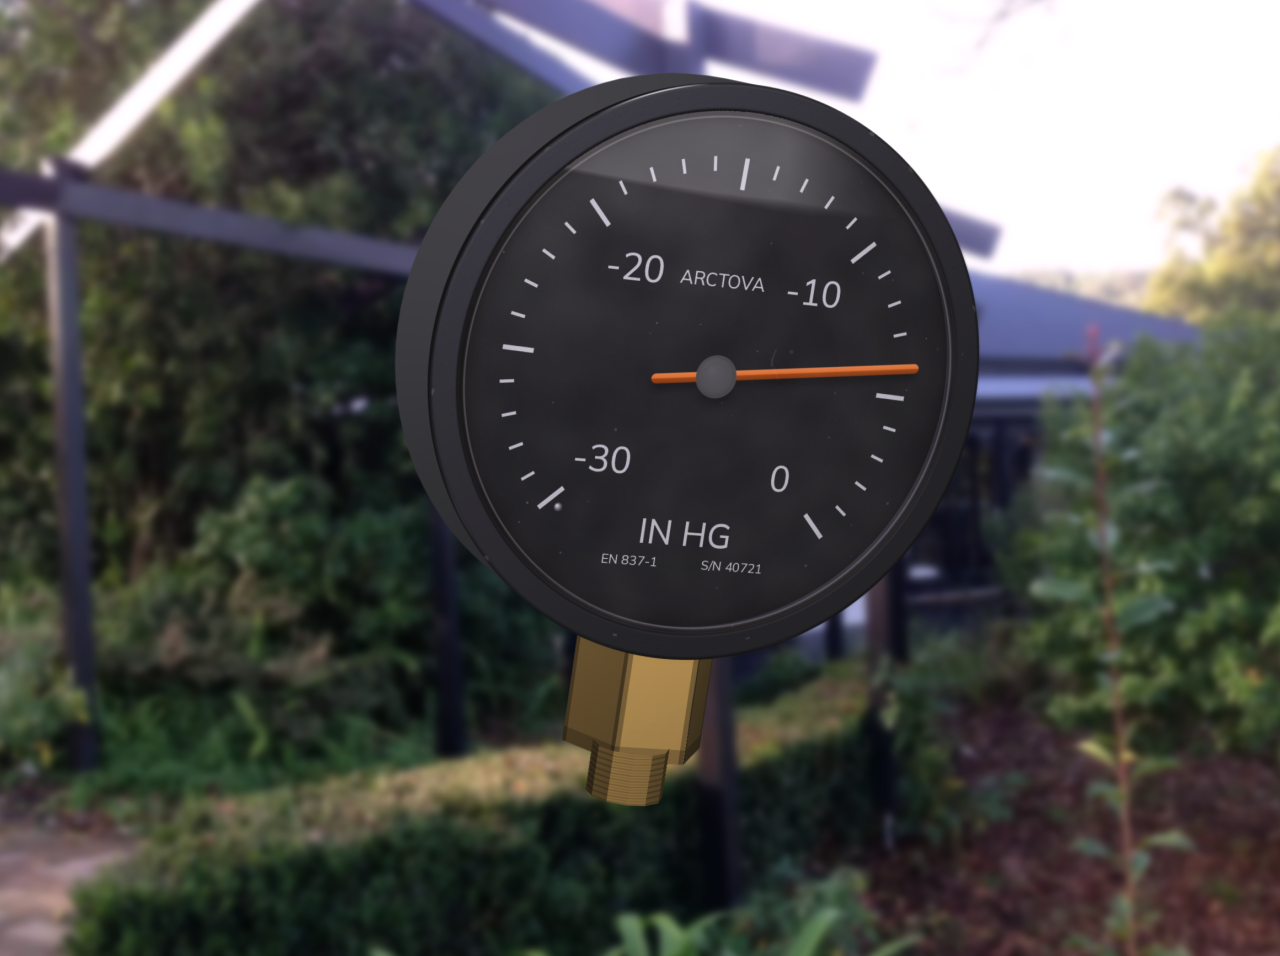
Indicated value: -6 inHg
